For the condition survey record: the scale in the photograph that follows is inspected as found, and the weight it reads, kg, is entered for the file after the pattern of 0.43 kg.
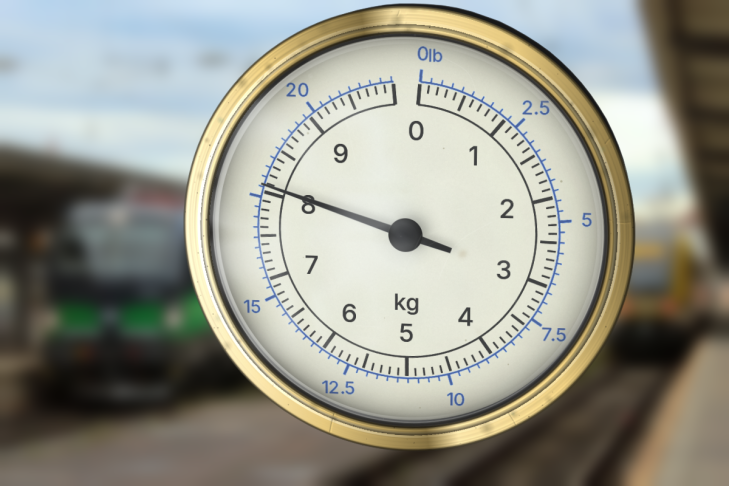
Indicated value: 8.1 kg
